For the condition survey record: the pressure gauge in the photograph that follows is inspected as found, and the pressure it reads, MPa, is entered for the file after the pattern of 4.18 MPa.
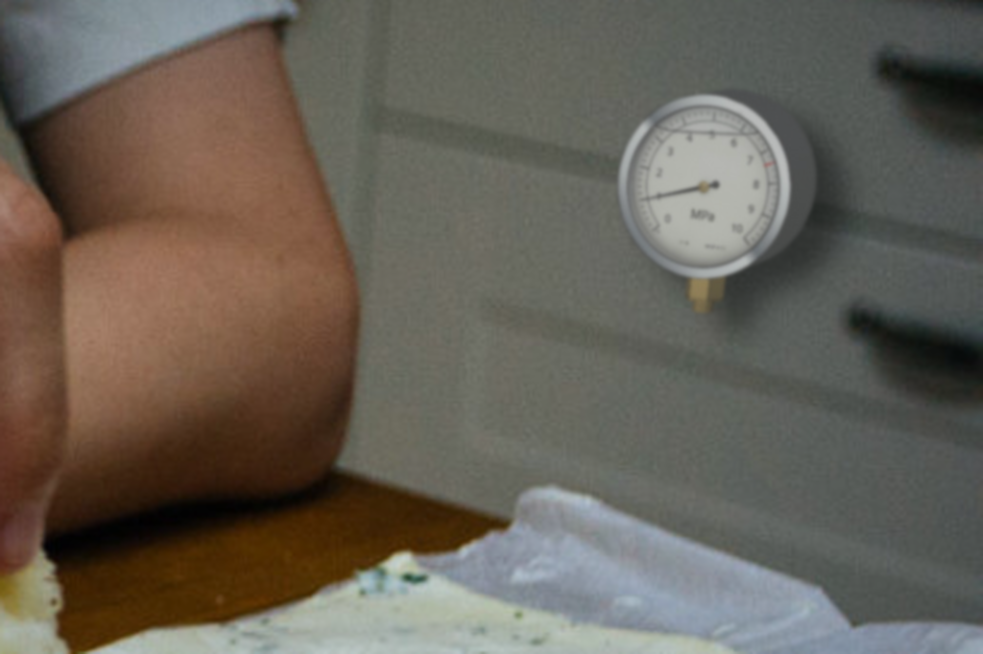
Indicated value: 1 MPa
